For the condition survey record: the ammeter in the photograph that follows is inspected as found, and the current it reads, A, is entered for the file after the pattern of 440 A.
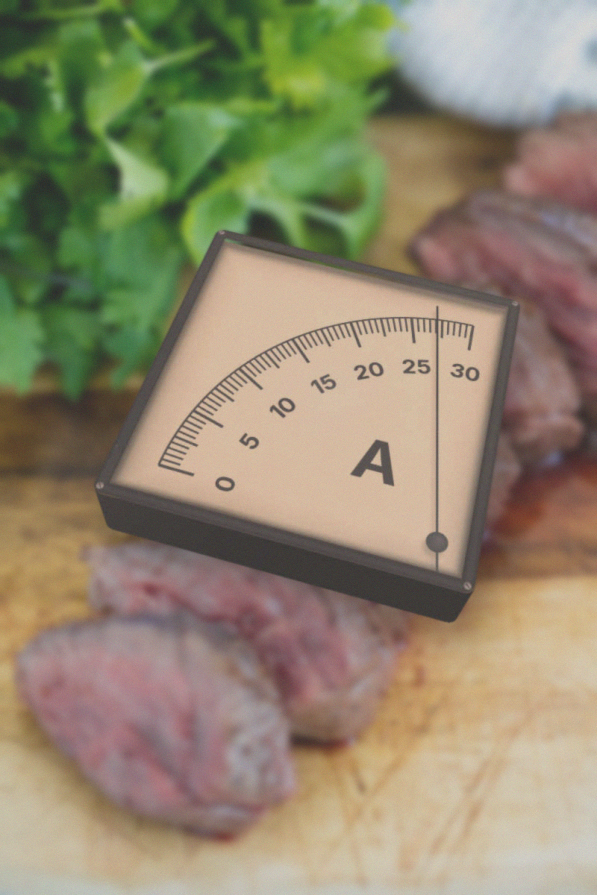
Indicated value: 27 A
